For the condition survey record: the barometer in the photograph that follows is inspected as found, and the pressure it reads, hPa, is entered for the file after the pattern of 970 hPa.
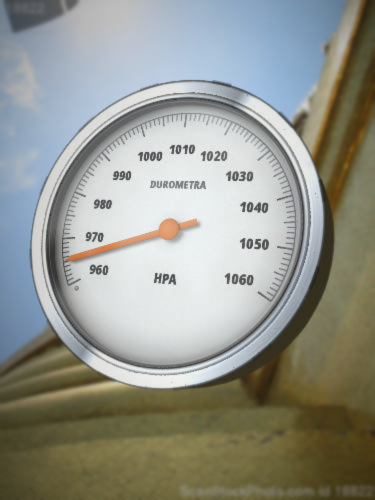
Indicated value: 965 hPa
